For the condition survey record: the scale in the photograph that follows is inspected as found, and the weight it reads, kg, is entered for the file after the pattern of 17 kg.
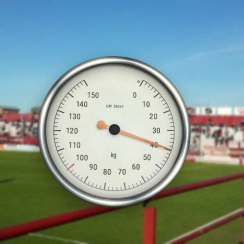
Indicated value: 40 kg
